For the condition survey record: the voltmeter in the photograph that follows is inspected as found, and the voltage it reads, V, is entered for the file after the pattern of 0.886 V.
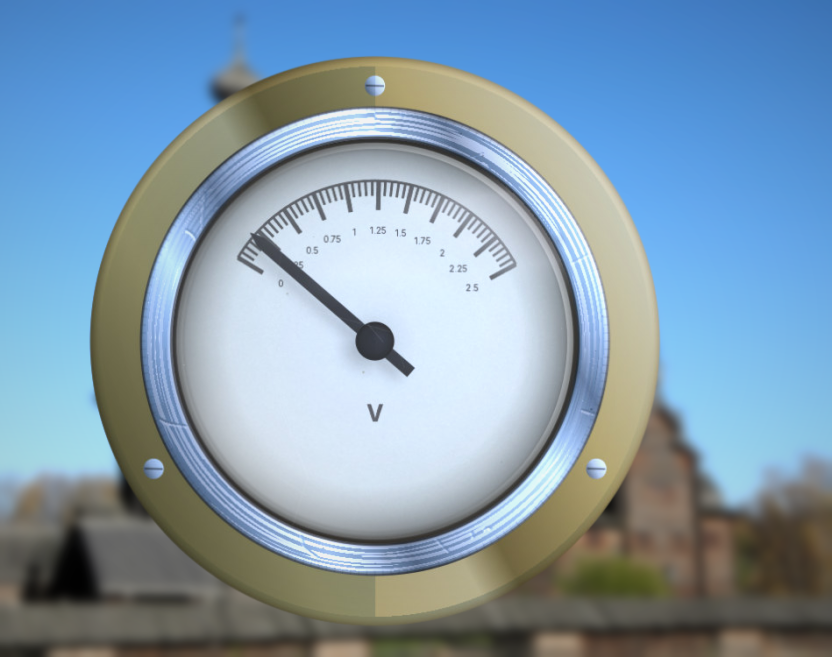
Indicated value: 0.2 V
